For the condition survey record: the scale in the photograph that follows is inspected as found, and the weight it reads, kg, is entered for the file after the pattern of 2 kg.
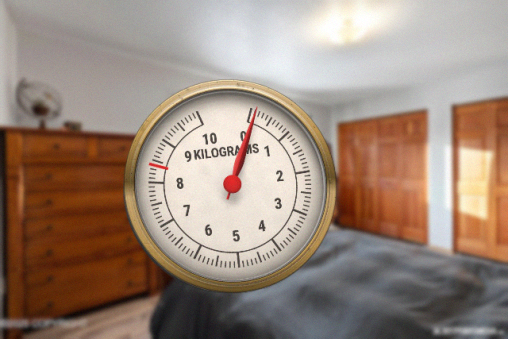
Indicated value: 0.1 kg
